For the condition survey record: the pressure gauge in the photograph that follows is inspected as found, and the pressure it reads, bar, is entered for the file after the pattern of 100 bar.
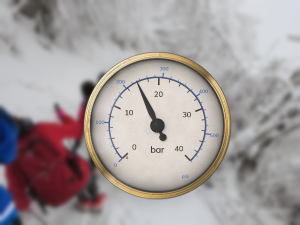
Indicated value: 16 bar
